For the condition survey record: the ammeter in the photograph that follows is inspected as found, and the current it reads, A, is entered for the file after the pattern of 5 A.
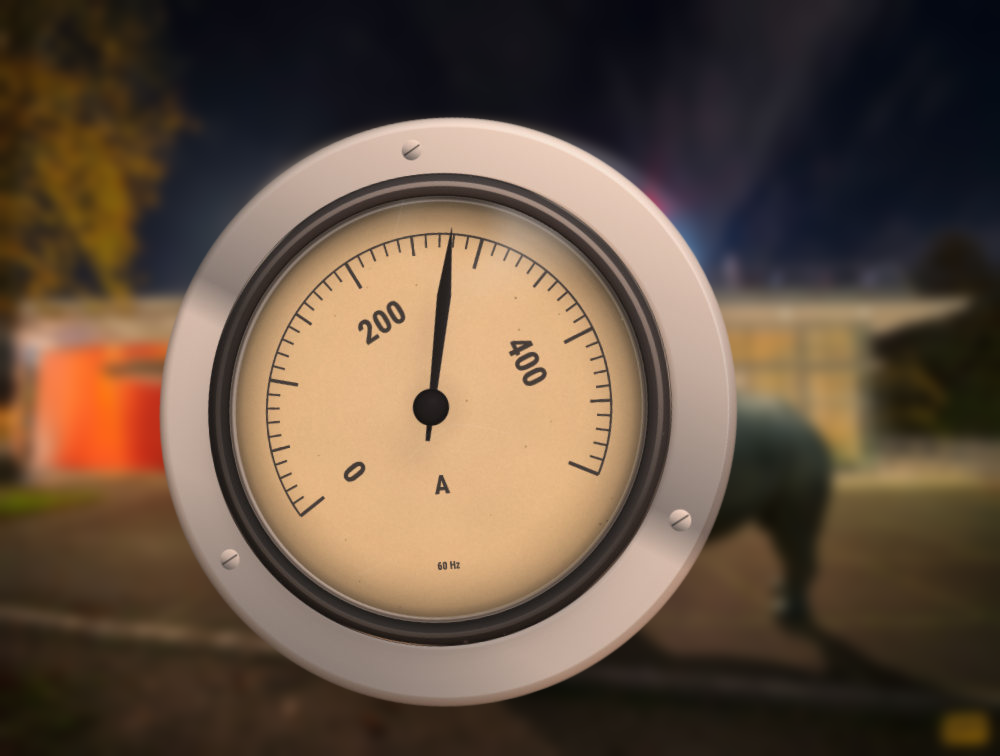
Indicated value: 280 A
